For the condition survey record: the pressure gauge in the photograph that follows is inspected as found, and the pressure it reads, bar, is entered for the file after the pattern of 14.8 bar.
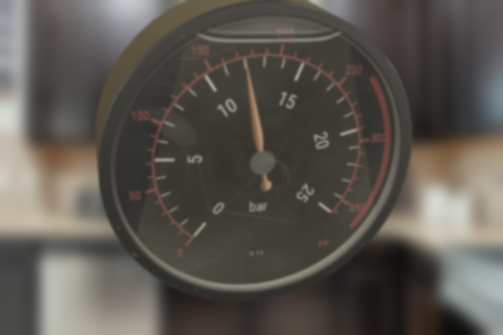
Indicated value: 12 bar
